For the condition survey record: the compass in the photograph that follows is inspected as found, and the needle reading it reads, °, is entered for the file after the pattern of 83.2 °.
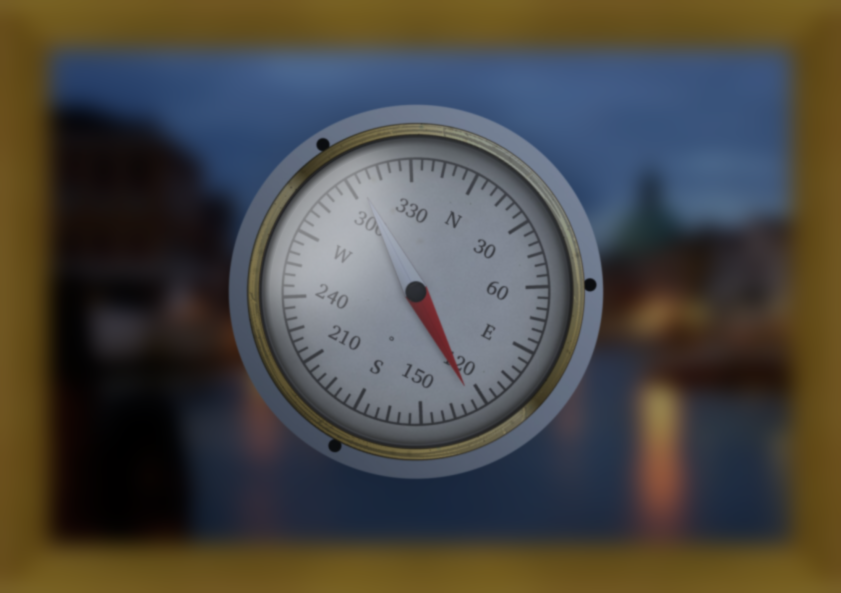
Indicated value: 125 °
